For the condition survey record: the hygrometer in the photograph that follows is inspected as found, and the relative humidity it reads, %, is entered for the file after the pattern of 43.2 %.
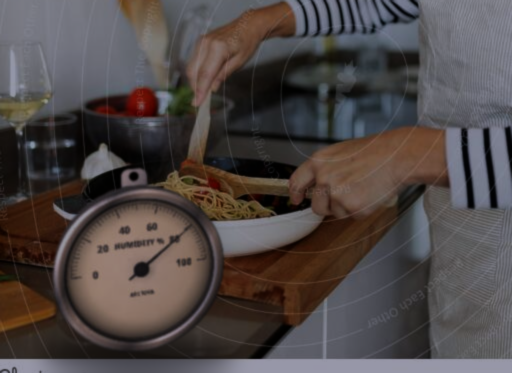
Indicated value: 80 %
